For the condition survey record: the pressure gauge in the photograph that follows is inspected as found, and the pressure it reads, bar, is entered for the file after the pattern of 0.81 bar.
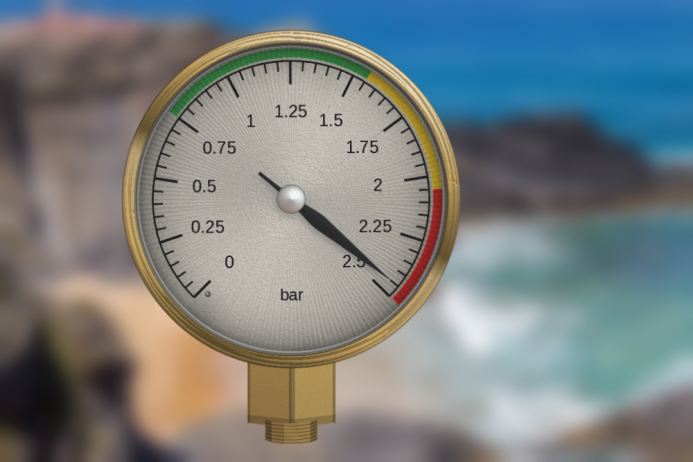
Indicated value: 2.45 bar
